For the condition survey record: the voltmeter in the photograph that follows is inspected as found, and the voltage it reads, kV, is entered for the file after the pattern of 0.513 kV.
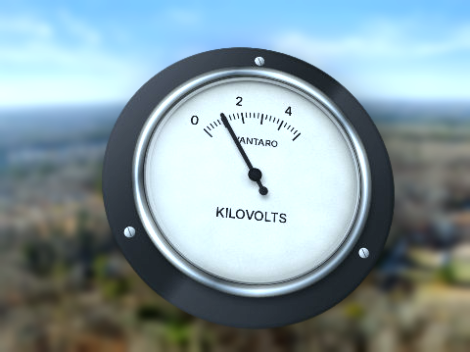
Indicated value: 1 kV
